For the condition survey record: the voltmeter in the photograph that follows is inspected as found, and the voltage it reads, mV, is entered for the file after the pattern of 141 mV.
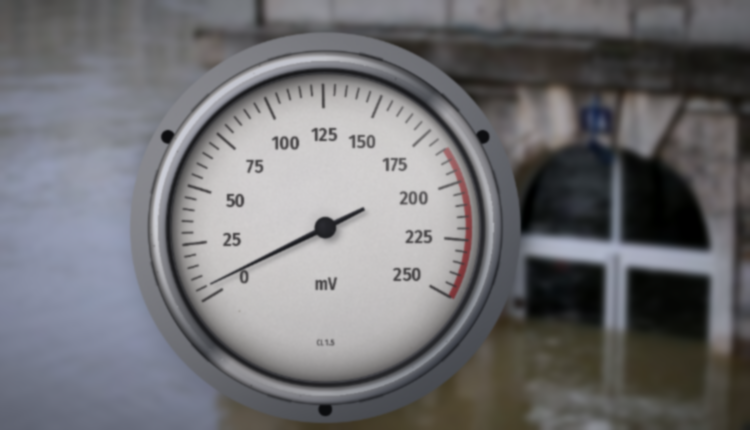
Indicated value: 5 mV
